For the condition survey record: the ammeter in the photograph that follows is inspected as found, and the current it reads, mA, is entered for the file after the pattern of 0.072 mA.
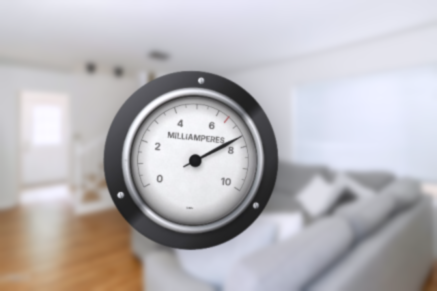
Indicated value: 7.5 mA
